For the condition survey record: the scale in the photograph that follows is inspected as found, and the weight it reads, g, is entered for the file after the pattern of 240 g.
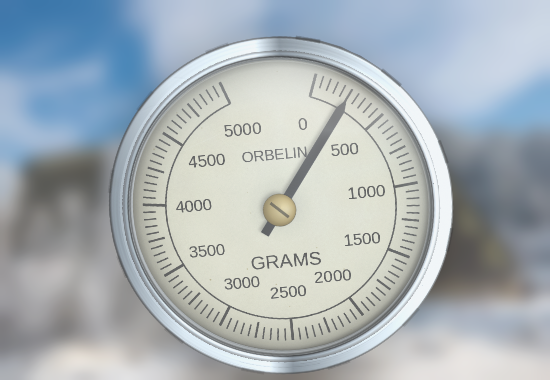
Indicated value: 250 g
